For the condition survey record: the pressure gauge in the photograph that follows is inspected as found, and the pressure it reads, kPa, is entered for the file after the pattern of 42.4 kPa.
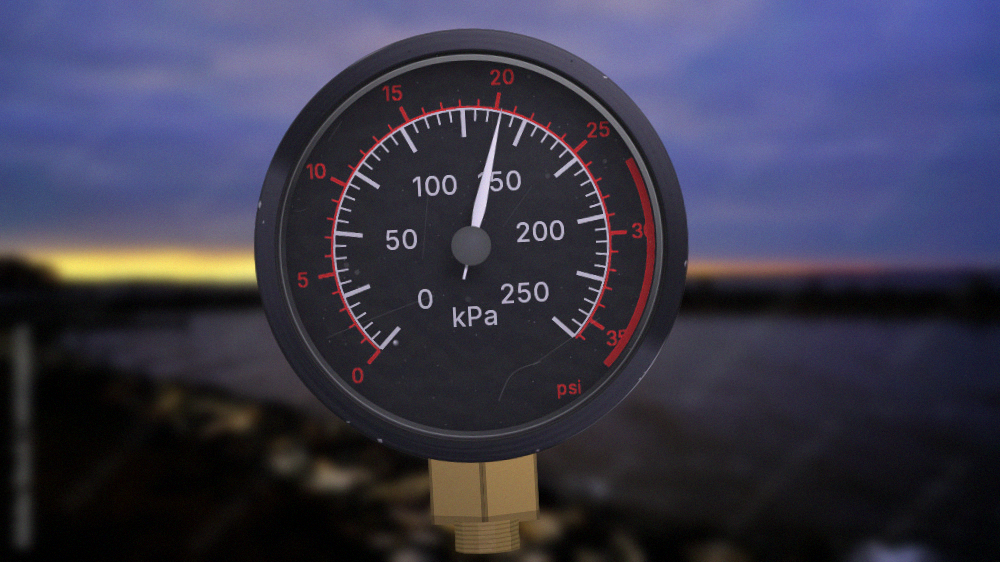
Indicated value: 140 kPa
